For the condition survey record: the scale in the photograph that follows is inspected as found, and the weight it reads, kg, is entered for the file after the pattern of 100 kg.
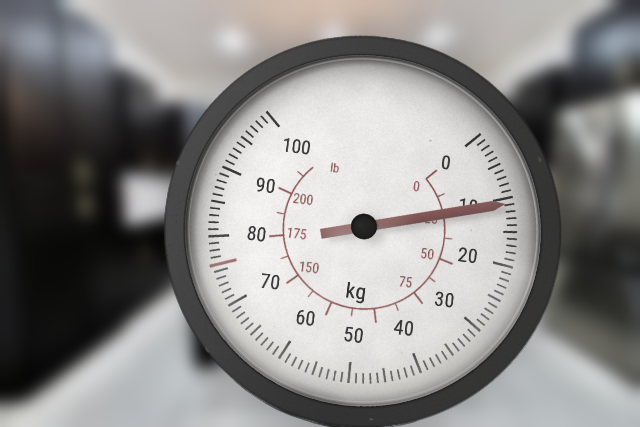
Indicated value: 11 kg
